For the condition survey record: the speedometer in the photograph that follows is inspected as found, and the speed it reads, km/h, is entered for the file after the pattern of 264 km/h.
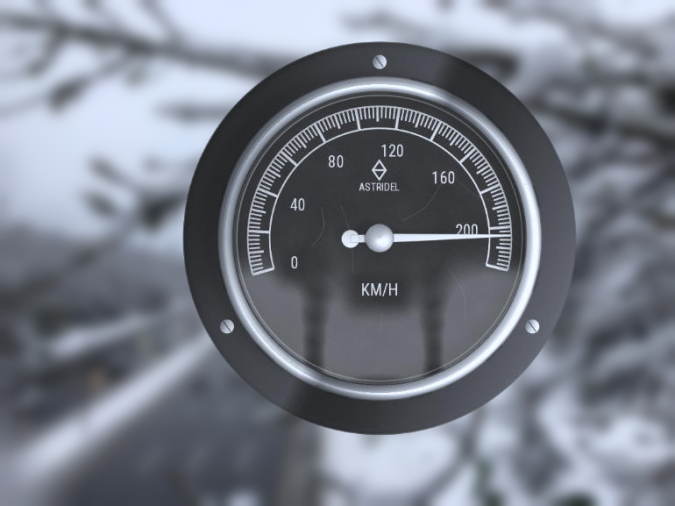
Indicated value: 204 km/h
